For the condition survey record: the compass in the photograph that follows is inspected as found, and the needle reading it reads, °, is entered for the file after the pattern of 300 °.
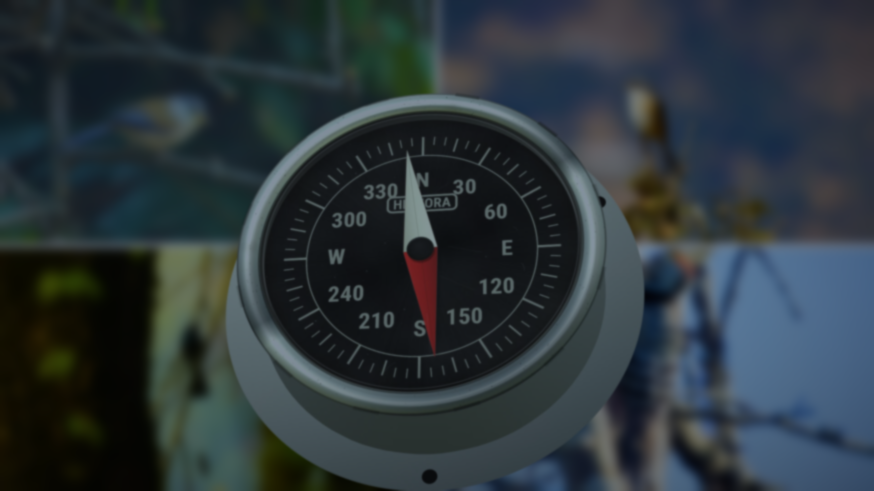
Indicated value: 172.5 °
